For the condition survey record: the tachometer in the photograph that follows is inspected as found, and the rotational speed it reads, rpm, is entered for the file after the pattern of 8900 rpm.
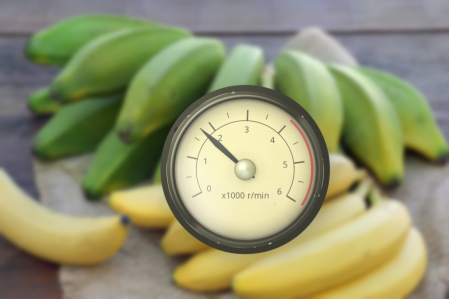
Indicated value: 1750 rpm
